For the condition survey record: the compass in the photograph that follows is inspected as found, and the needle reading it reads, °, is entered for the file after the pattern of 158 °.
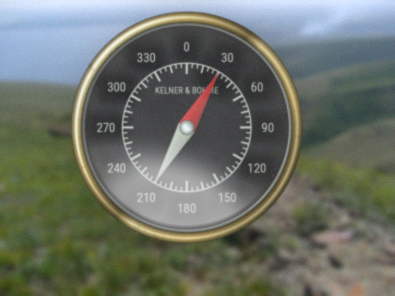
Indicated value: 30 °
